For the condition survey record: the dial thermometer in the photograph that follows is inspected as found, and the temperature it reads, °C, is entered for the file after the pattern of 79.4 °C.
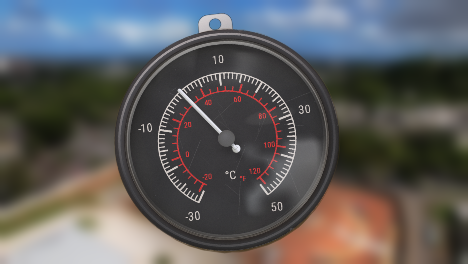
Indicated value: 0 °C
